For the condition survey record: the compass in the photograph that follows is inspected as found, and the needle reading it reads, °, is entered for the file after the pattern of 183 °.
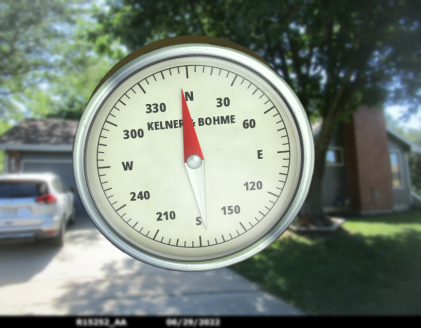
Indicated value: 355 °
